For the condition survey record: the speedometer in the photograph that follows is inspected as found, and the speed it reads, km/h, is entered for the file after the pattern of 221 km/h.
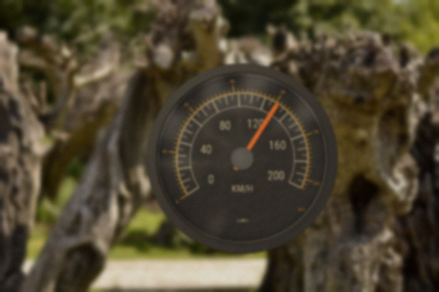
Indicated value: 130 km/h
